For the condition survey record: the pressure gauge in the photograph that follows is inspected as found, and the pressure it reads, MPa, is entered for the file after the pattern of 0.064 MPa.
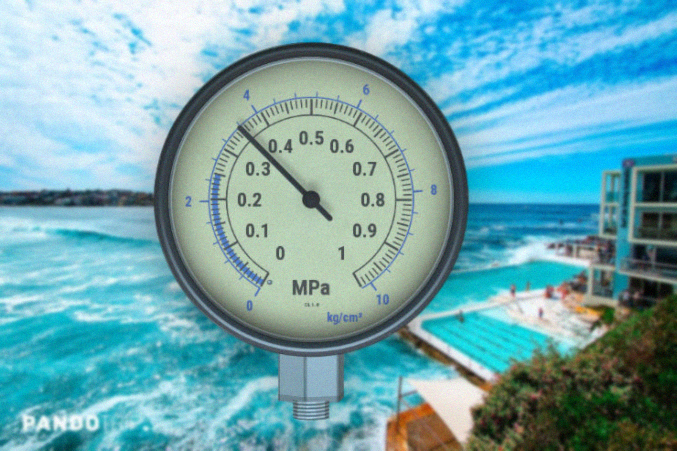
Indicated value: 0.35 MPa
